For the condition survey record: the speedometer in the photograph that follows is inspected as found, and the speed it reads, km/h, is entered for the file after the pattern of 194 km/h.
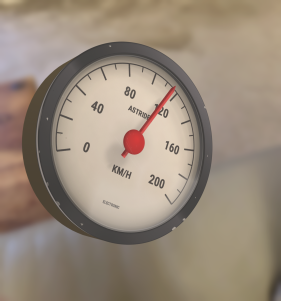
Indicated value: 115 km/h
